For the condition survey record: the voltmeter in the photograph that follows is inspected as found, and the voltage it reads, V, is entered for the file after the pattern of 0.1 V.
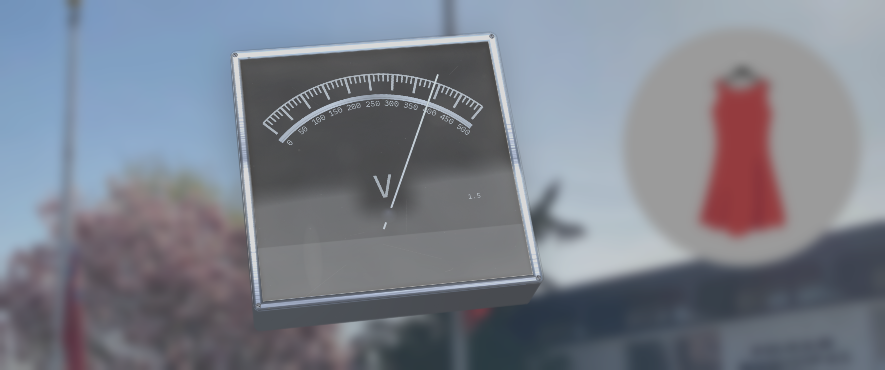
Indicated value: 390 V
